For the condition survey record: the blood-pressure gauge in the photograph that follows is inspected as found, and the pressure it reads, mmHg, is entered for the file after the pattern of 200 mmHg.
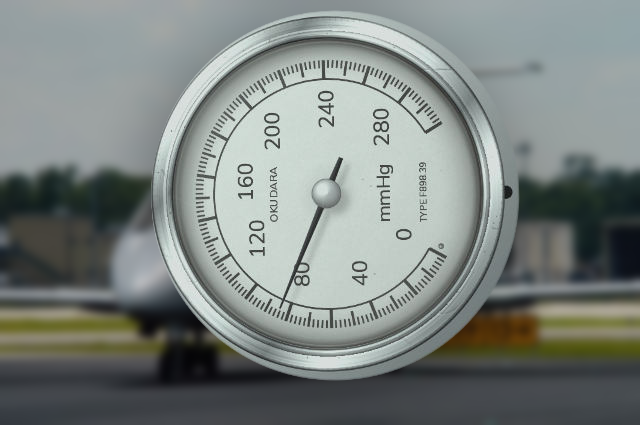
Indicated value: 84 mmHg
